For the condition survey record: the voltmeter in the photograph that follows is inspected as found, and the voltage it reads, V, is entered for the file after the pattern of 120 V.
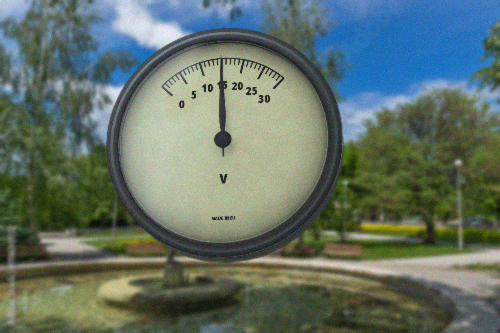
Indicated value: 15 V
